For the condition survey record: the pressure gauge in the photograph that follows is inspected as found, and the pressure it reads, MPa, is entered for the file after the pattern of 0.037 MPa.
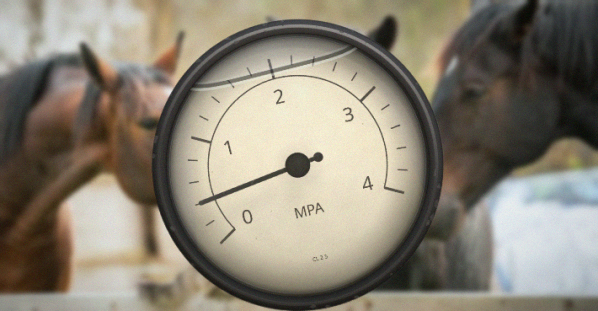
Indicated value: 0.4 MPa
